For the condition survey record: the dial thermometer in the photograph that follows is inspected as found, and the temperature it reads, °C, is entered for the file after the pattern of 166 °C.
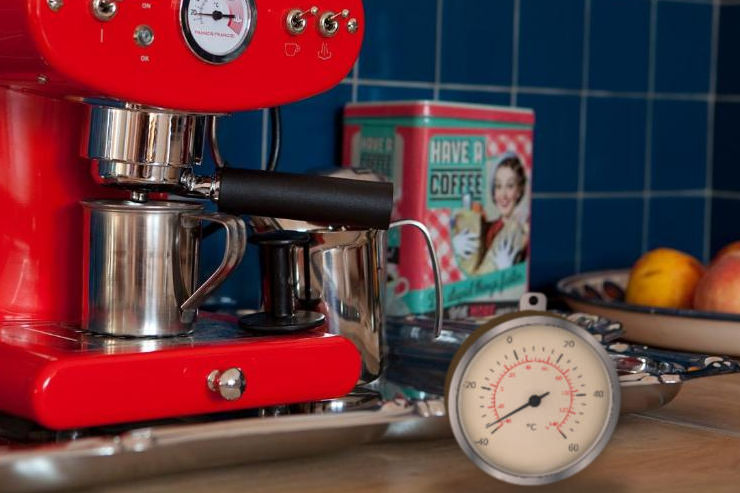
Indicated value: -36 °C
